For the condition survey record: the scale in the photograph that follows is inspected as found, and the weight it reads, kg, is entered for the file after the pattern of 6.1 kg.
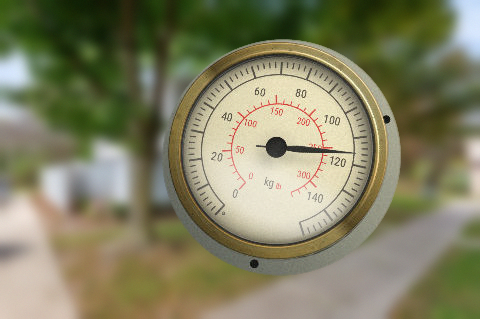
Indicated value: 116 kg
